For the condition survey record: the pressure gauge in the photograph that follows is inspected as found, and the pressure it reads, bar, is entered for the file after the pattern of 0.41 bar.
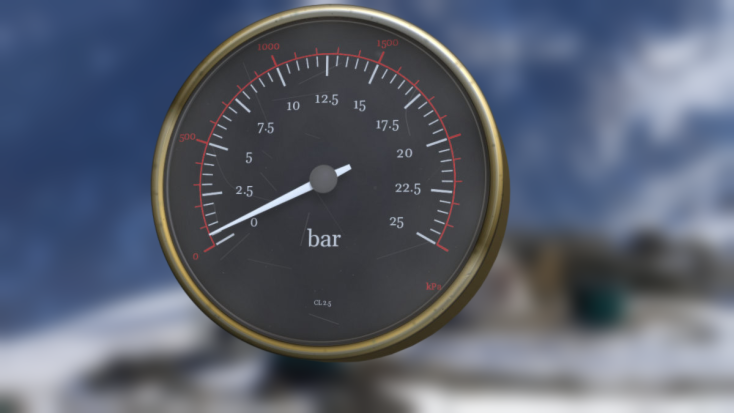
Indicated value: 0.5 bar
